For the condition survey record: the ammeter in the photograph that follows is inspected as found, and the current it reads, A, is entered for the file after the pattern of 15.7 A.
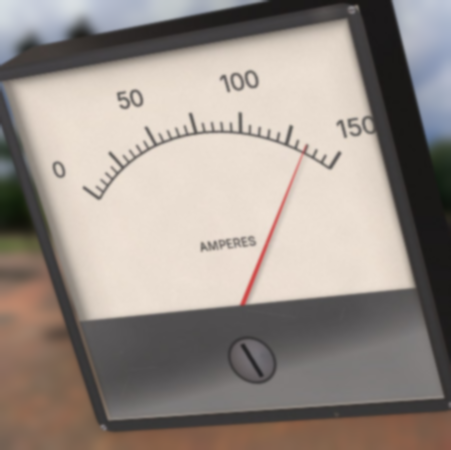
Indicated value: 135 A
